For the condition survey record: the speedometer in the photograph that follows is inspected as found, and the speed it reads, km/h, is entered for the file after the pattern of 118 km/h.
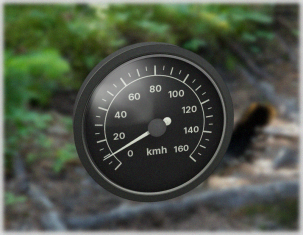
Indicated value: 10 km/h
